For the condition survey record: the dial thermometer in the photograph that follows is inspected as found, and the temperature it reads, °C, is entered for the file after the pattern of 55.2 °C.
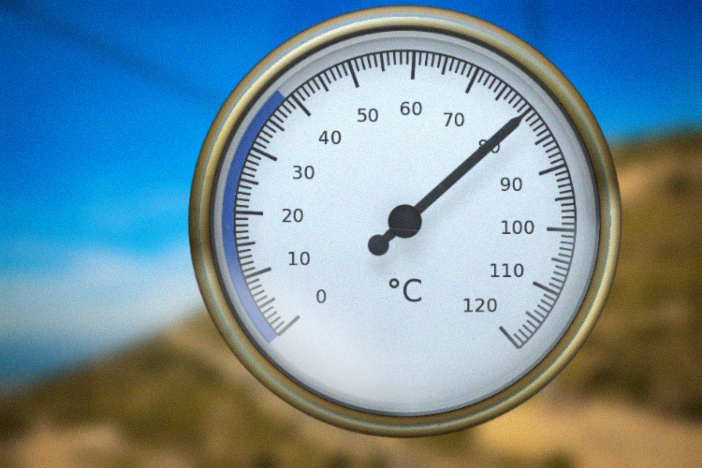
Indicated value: 80 °C
